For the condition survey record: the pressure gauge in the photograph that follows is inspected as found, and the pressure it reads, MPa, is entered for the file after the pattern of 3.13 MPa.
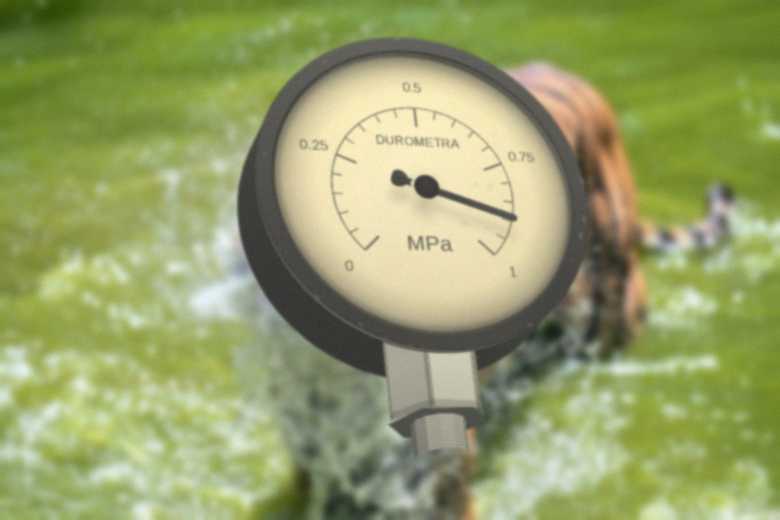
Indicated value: 0.9 MPa
